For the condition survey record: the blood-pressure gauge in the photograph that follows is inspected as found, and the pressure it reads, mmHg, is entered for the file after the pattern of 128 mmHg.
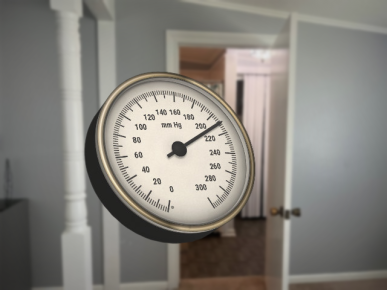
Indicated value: 210 mmHg
